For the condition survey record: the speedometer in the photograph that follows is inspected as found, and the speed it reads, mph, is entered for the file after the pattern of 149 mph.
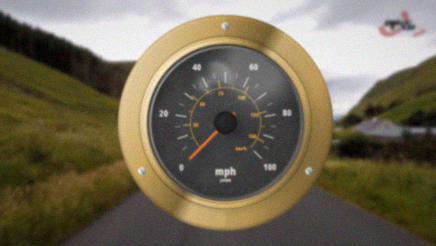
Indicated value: 0 mph
